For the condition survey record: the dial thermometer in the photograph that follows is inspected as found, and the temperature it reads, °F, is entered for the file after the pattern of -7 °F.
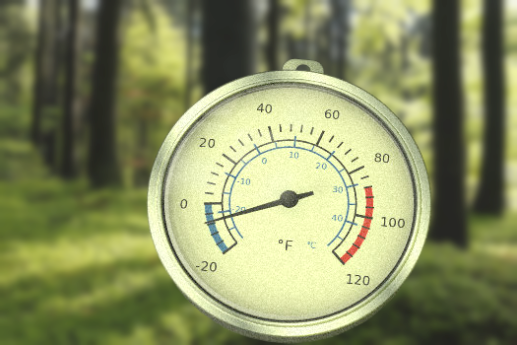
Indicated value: -8 °F
